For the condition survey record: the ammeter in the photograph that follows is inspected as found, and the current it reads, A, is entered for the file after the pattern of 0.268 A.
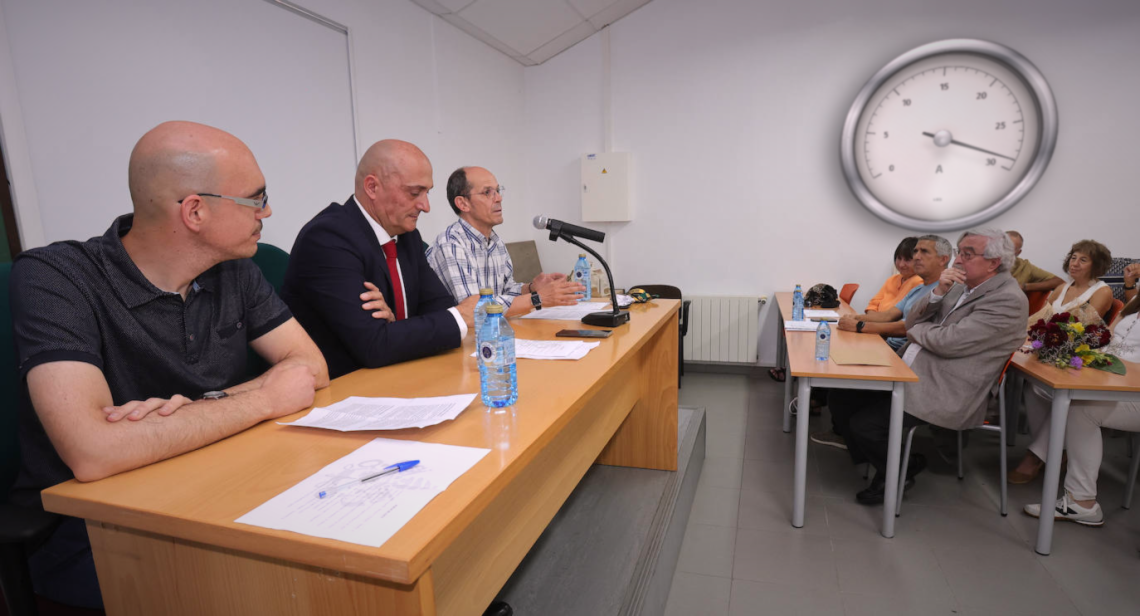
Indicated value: 29 A
